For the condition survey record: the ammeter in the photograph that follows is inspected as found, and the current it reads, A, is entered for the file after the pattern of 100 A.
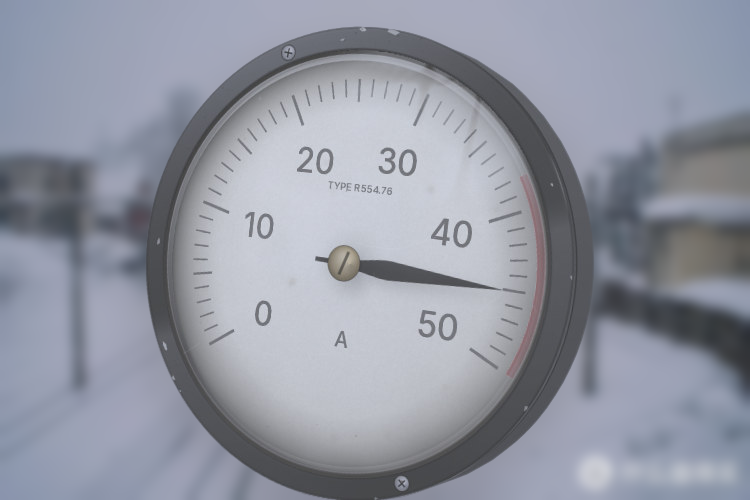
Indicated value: 45 A
